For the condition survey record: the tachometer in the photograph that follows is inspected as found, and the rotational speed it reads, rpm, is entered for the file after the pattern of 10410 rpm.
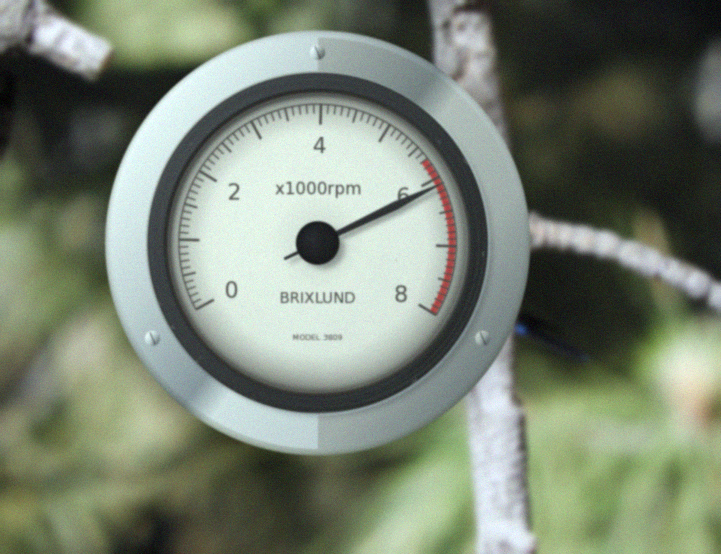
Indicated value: 6100 rpm
